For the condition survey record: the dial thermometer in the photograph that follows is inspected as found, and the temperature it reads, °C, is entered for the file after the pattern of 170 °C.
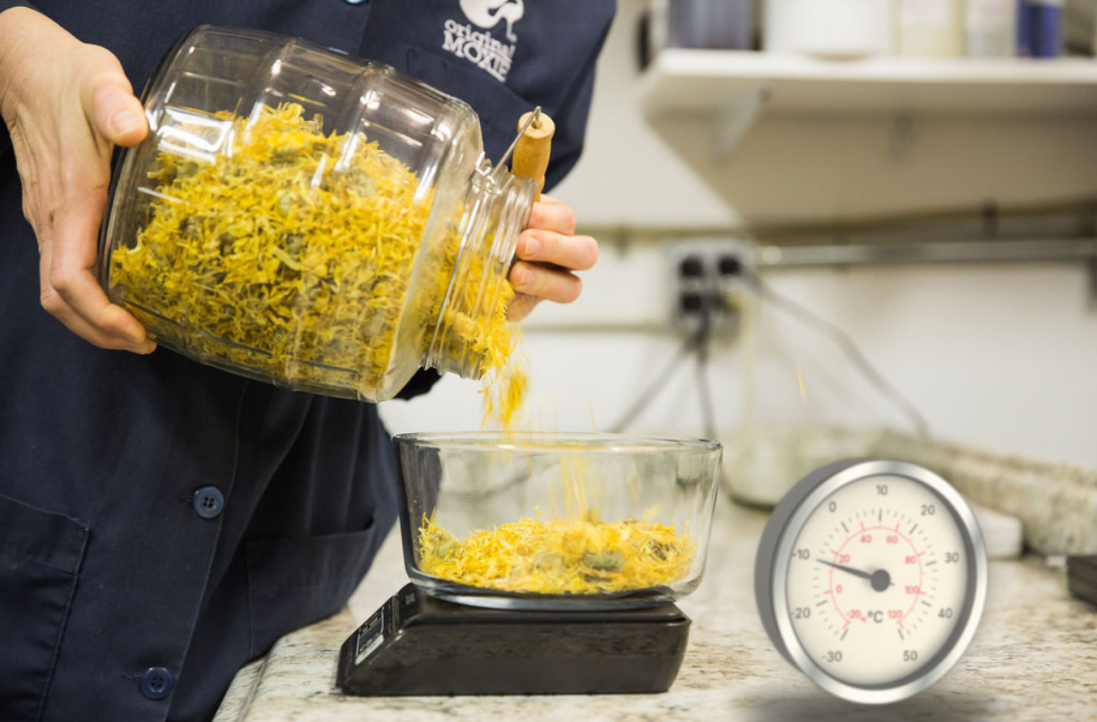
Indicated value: -10 °C
